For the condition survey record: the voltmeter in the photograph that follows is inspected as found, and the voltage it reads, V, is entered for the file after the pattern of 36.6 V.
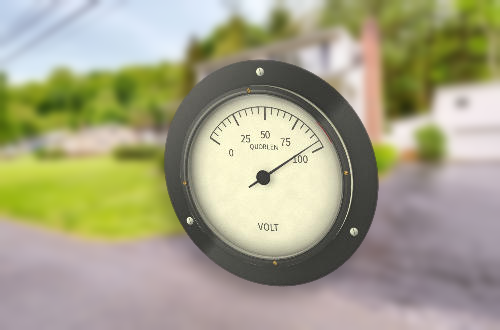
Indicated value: 95 V
